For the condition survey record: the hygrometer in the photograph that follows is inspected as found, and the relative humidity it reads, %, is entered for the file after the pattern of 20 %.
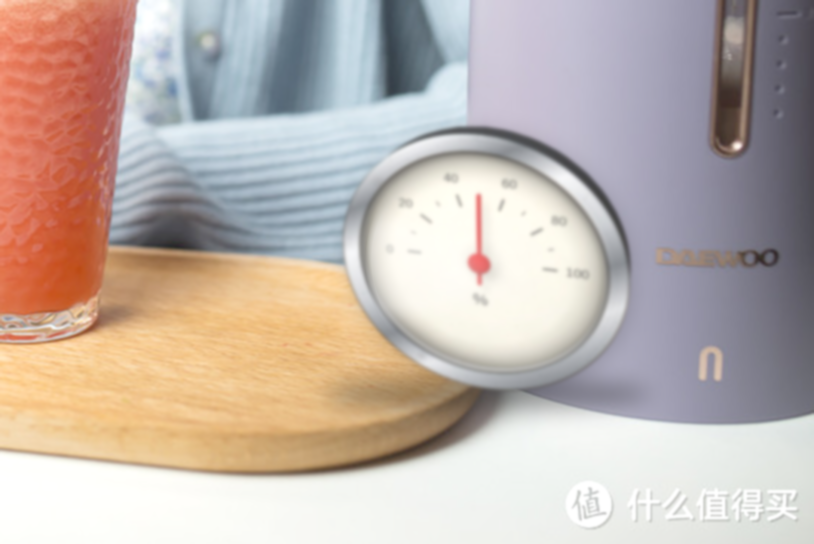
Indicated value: 50 %
